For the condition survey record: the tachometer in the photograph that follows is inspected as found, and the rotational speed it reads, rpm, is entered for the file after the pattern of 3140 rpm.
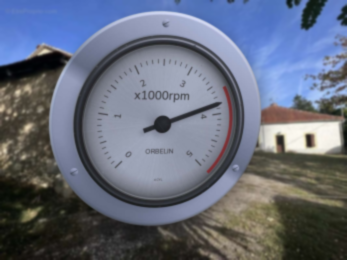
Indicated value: 3800 rpm
